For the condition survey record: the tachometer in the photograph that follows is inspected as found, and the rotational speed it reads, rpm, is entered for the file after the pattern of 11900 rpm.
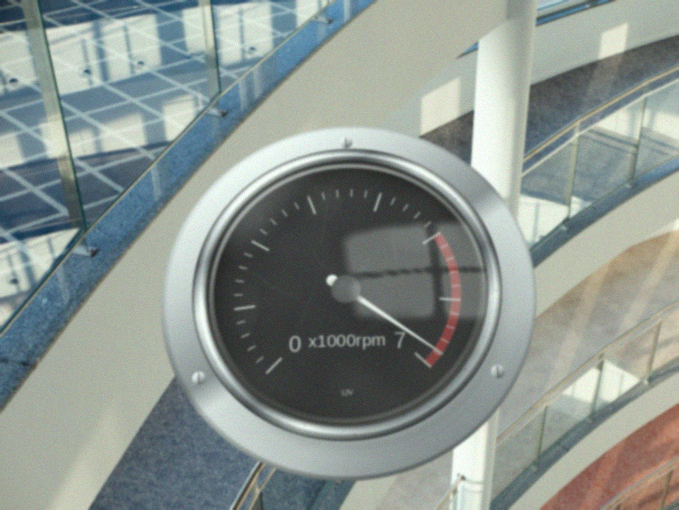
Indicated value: 6800 rpm
